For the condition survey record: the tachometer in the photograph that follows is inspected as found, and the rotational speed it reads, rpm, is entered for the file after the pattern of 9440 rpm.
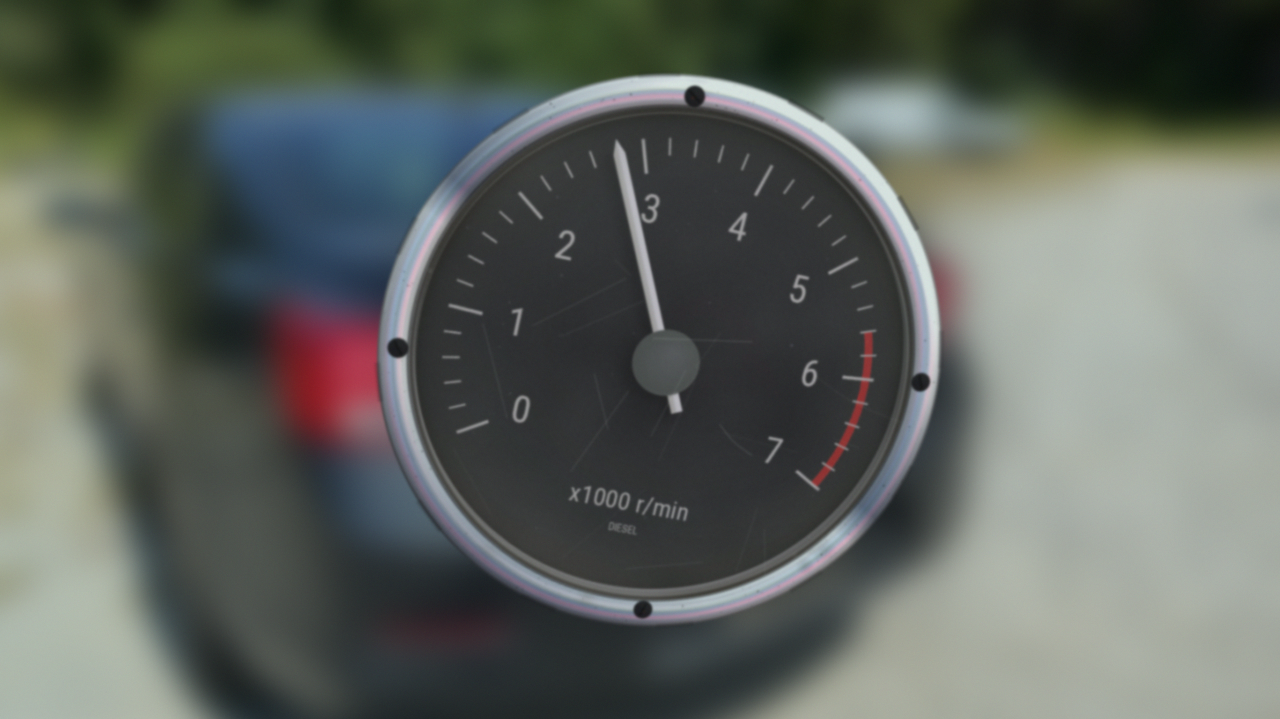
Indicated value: 2800 rpm
